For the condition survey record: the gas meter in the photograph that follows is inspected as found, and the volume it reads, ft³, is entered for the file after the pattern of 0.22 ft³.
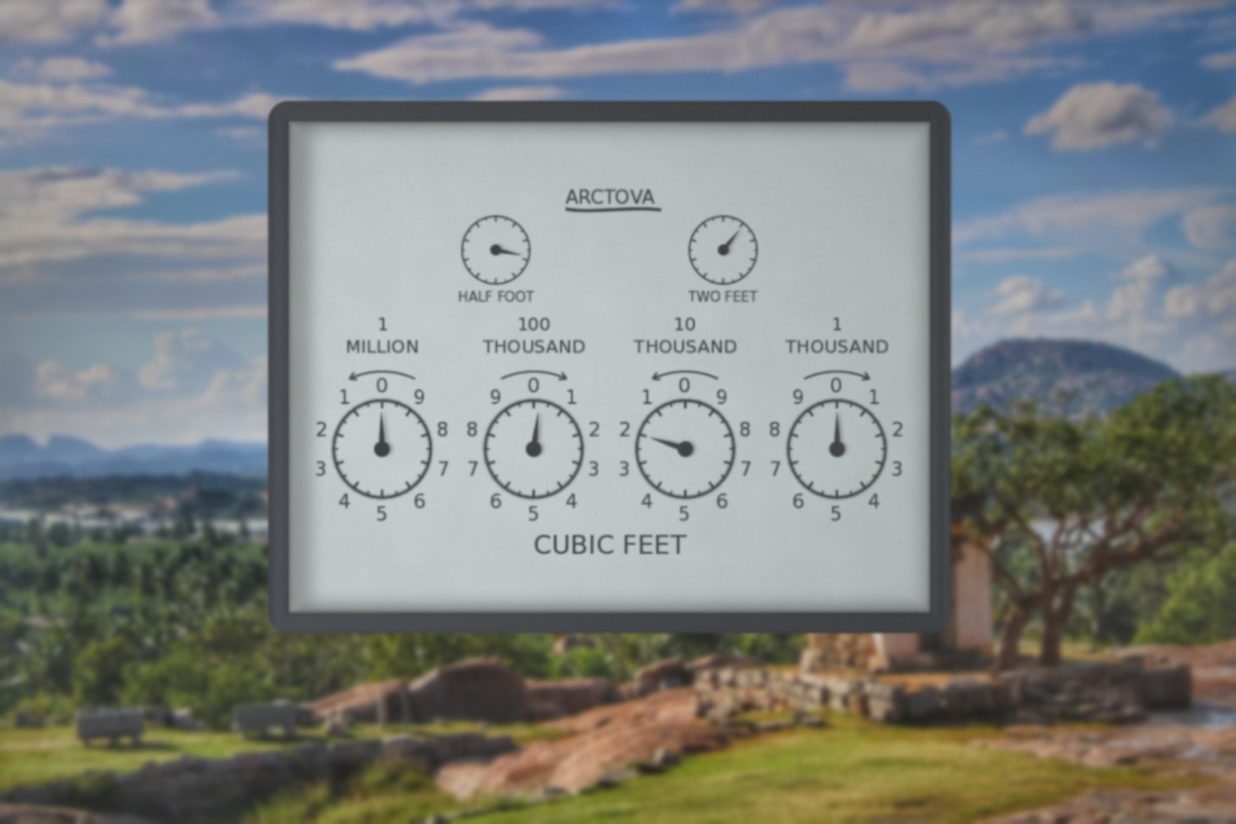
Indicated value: 2000 ft³
